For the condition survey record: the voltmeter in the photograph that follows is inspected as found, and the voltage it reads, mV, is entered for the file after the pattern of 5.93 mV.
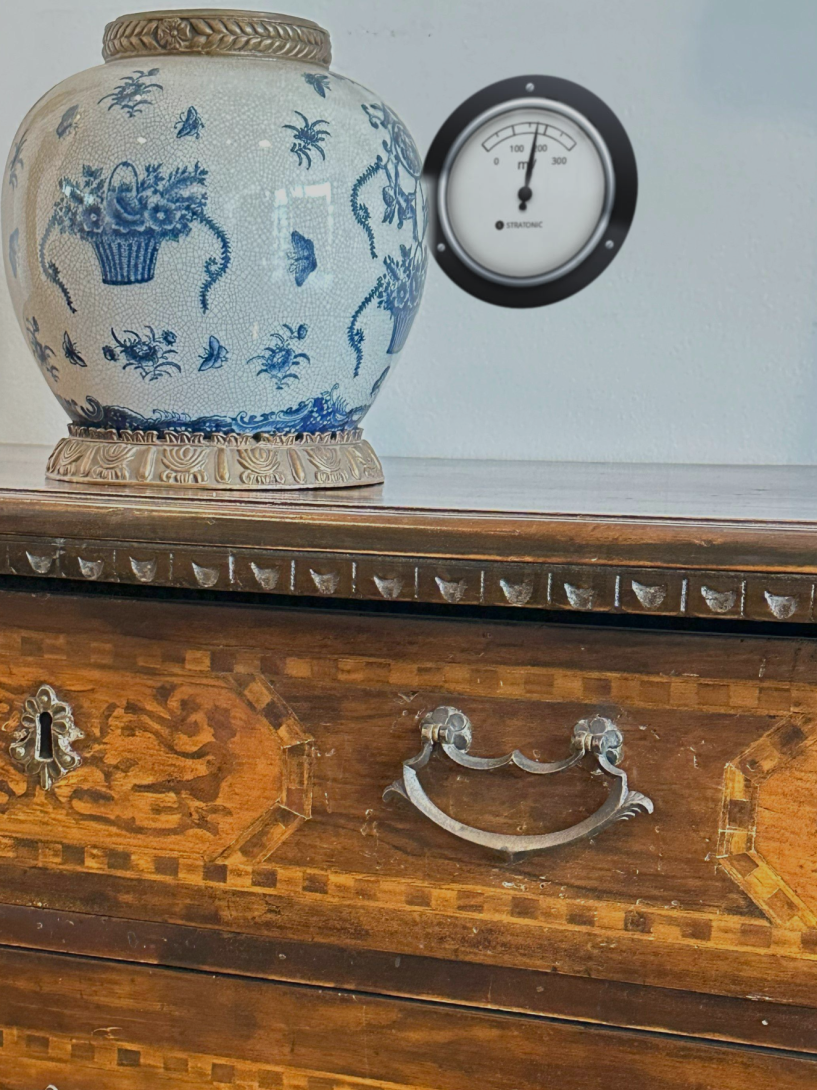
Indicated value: 175 mV
